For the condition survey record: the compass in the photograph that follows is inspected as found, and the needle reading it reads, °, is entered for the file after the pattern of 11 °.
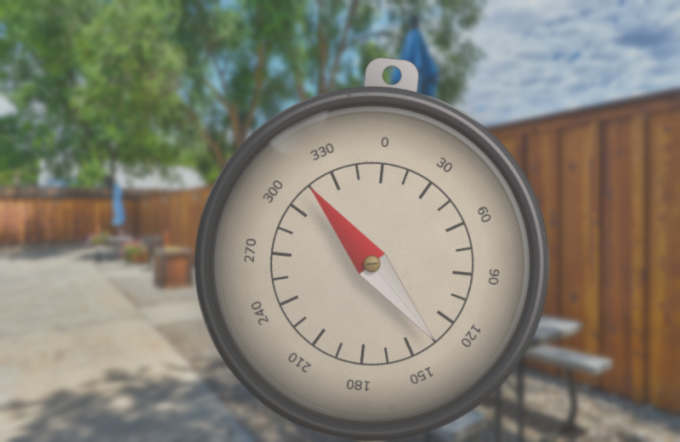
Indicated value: 315 °
